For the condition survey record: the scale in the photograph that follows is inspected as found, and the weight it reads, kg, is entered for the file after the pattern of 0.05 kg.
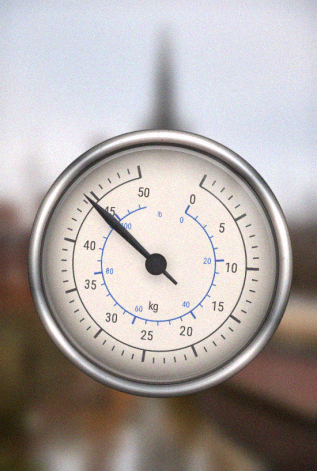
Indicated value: 44.5 kg
